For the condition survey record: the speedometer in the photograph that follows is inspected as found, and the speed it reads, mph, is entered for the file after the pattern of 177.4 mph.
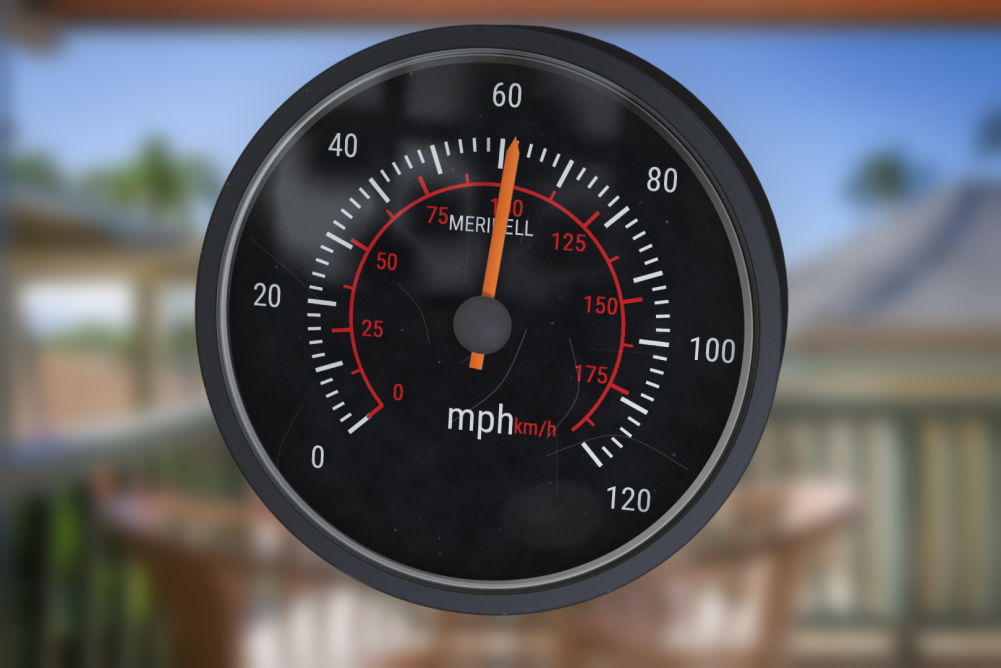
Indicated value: 62 mph
